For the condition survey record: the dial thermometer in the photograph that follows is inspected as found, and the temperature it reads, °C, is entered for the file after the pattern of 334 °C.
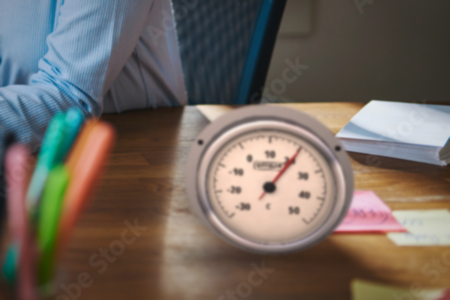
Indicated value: 20 °C
